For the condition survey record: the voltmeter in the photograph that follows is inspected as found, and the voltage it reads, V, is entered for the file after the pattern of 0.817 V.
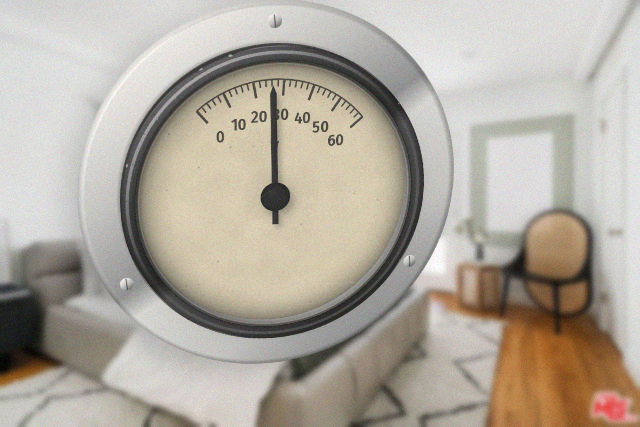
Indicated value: 26 V
